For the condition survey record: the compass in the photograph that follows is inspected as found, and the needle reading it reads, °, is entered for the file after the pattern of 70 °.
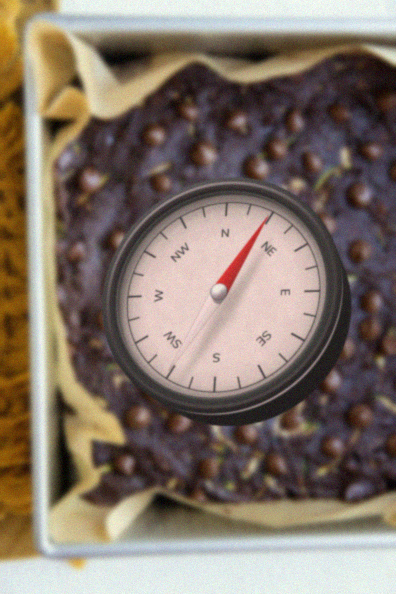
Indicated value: 30 °
